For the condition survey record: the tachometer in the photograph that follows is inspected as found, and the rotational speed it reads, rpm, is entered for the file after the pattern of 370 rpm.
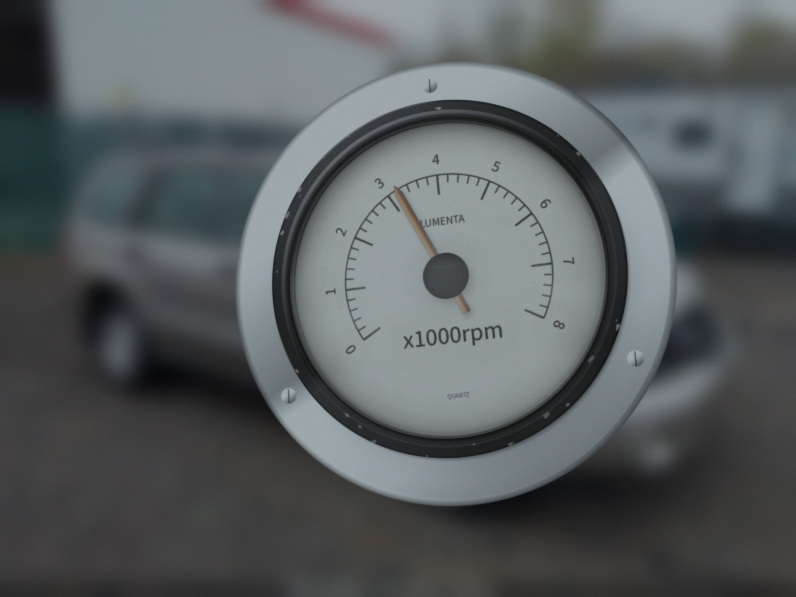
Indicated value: 3200 rpm
